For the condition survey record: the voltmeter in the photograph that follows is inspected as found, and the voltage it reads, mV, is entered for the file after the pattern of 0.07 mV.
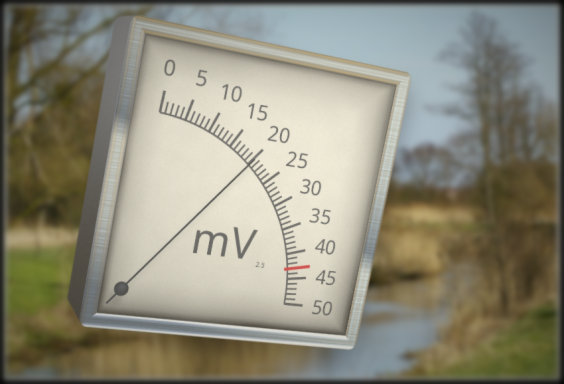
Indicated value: 20 mV
